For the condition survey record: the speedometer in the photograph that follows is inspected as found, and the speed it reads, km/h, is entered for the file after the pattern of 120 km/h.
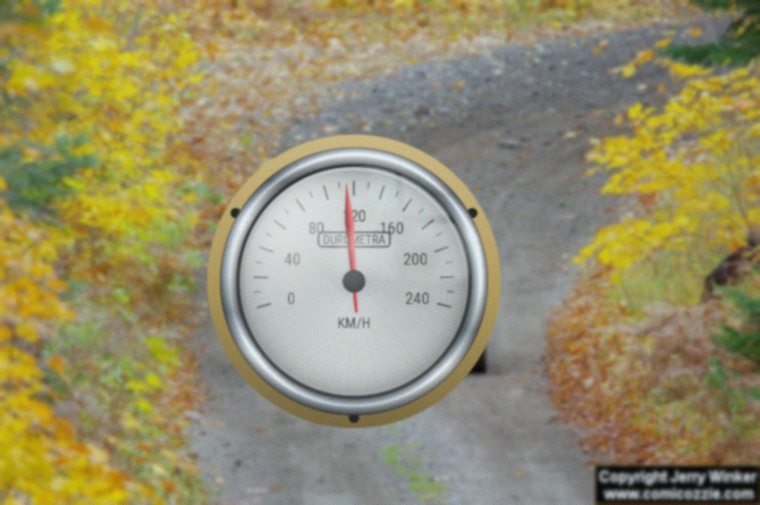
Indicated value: 115 km/h
